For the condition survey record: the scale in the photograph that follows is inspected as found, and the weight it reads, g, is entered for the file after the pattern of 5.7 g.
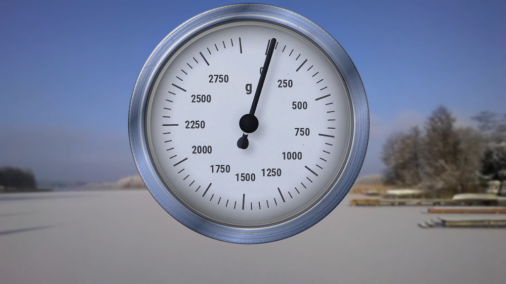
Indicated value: 25 g
